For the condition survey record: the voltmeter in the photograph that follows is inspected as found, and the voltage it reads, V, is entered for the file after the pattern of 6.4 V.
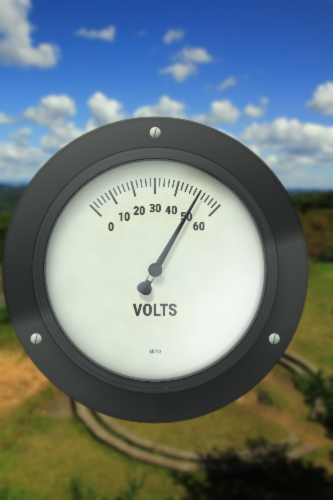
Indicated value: 50 V
